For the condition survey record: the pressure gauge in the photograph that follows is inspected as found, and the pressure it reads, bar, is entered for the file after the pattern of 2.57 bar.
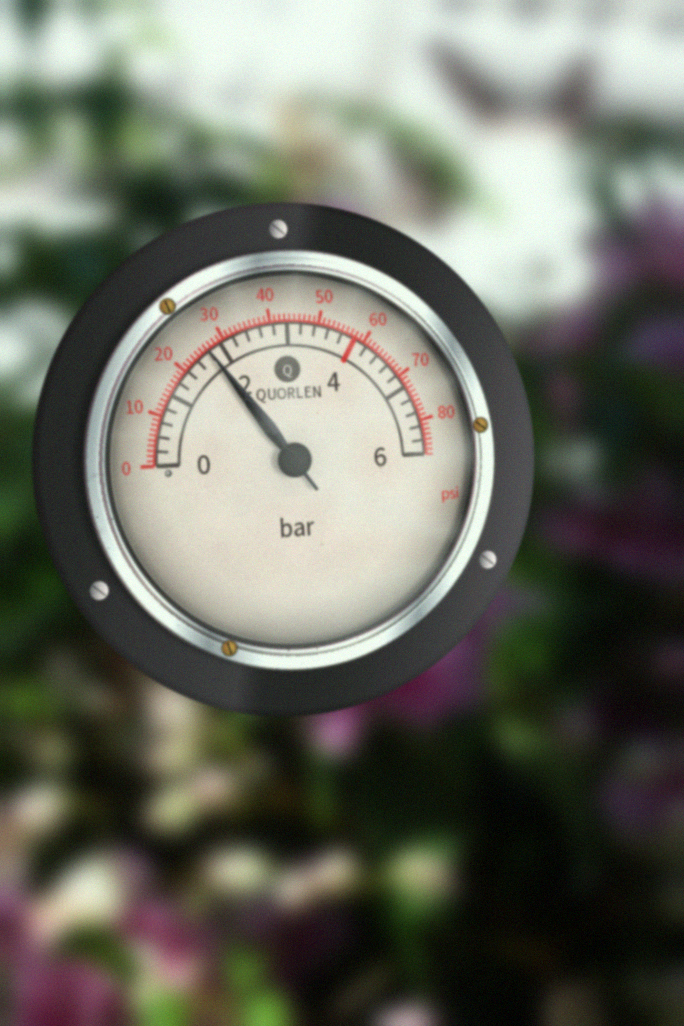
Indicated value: 1.8 bar
